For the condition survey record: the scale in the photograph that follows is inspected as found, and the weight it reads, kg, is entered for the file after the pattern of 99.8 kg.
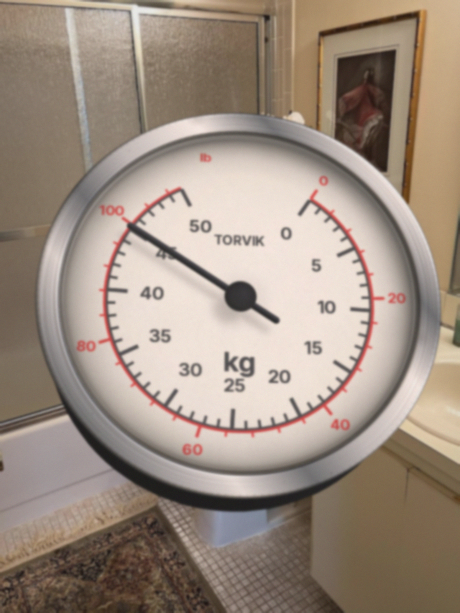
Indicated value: 45 kg
